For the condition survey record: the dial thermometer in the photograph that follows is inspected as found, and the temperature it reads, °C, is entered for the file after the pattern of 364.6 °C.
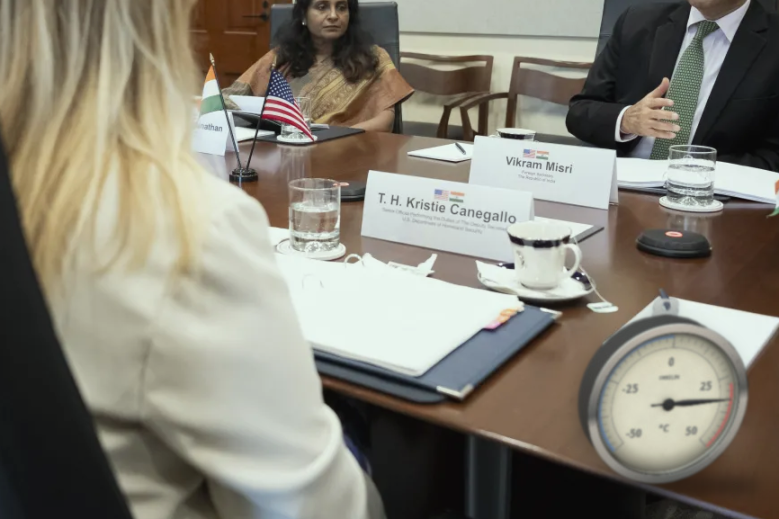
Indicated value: 32.5 °C
